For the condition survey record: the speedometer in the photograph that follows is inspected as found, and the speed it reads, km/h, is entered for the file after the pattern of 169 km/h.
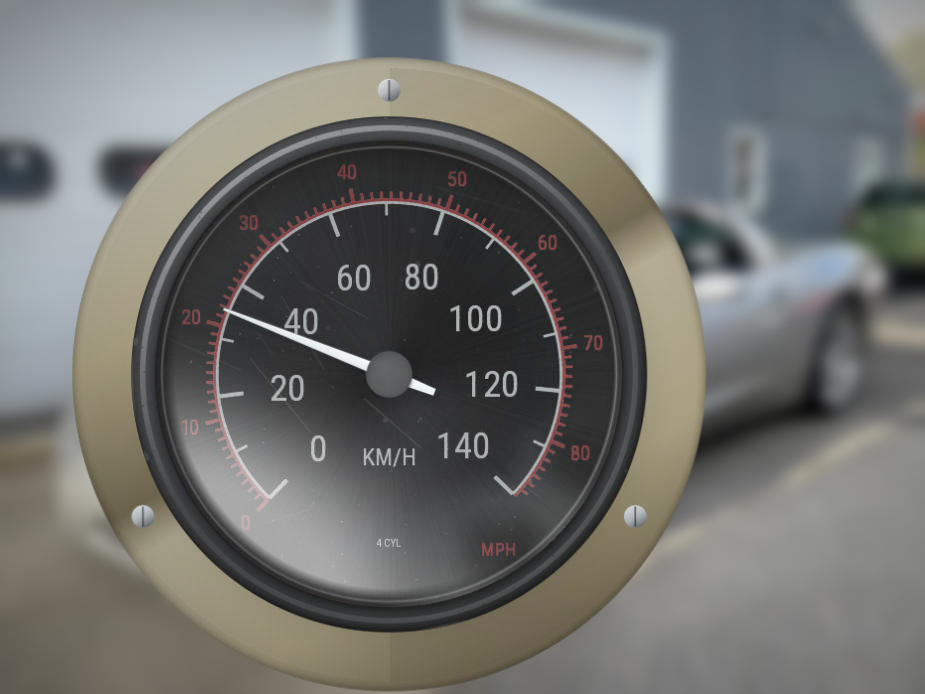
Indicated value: 35 km/h
